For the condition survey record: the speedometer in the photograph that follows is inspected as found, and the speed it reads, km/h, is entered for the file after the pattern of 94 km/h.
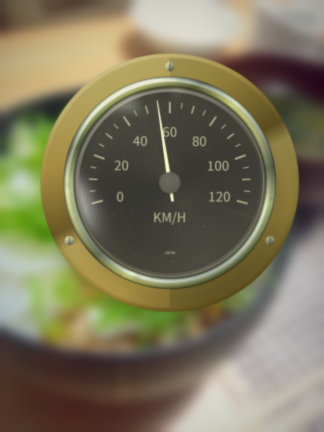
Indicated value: 55 km/h
